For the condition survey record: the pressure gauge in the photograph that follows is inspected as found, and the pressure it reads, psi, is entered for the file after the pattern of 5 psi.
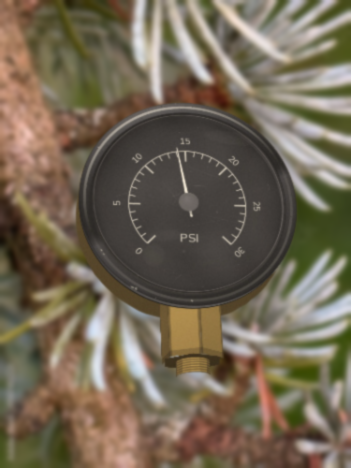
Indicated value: 14 psi
